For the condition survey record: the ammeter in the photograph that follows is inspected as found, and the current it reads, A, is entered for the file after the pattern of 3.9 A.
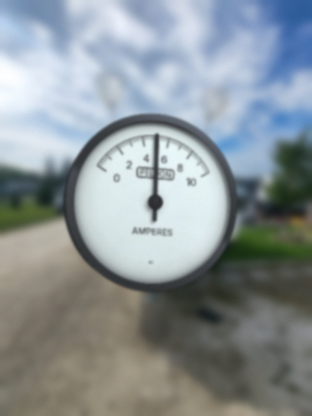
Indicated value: 5 A
